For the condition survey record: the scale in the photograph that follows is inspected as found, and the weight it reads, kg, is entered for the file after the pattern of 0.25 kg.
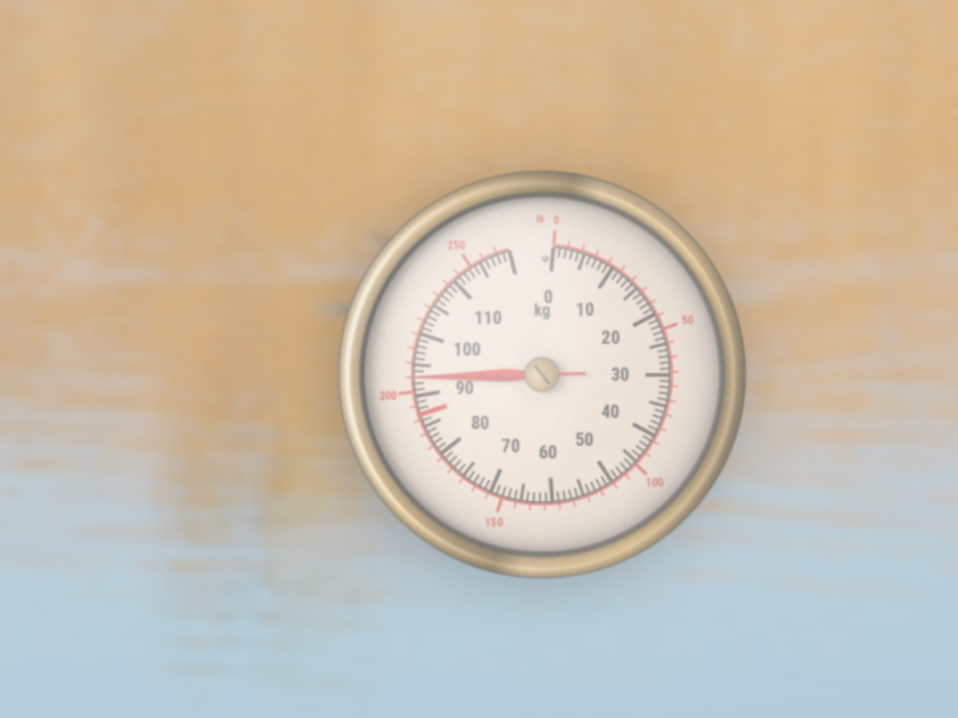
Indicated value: 93 kg
